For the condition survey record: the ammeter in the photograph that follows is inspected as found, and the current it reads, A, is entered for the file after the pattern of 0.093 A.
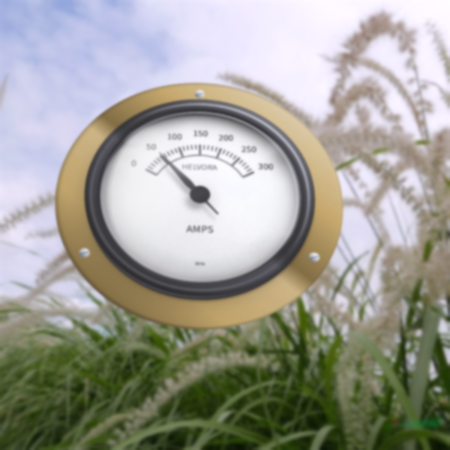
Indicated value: 50 A
